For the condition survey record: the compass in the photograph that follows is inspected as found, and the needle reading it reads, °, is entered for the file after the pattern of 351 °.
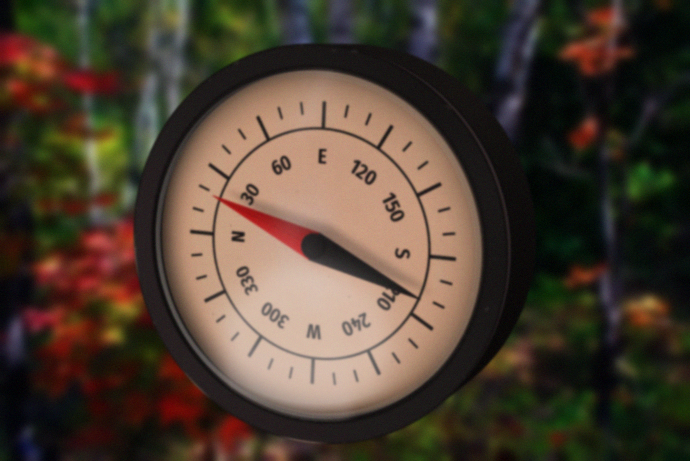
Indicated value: 20 °
